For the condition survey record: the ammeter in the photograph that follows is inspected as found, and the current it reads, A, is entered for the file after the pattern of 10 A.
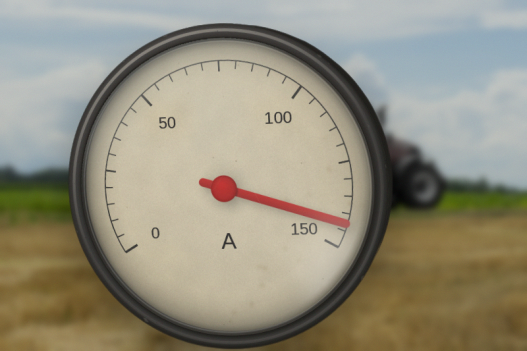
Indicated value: 142.5 A
